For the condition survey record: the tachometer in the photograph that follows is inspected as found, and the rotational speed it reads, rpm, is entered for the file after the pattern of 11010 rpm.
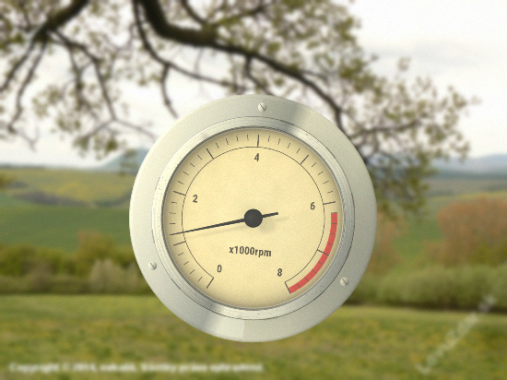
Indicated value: 1200 rpm
